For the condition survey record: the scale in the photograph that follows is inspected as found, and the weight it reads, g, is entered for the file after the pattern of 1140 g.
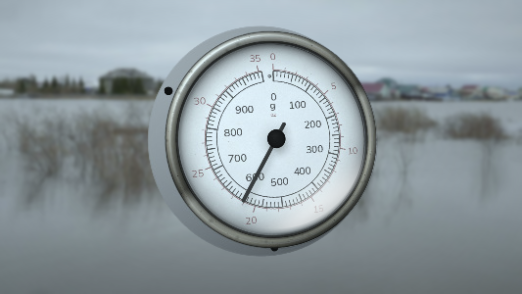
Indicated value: 600 g
